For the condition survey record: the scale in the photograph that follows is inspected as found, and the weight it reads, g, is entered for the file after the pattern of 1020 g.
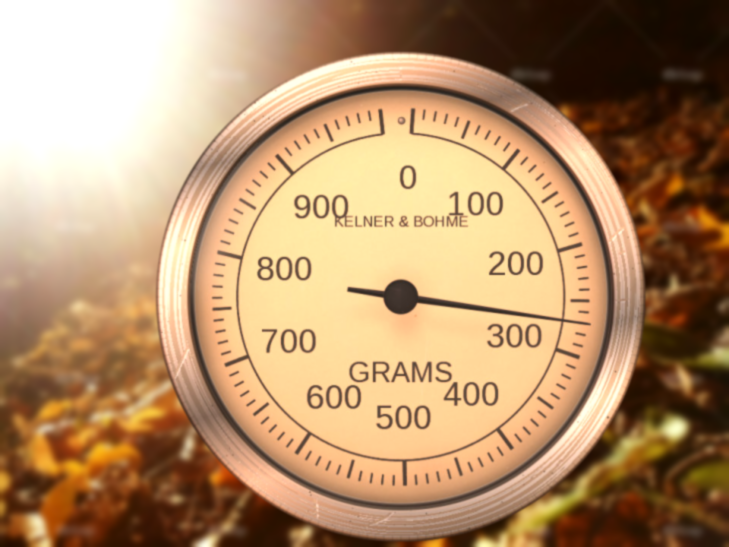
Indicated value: 270 g
